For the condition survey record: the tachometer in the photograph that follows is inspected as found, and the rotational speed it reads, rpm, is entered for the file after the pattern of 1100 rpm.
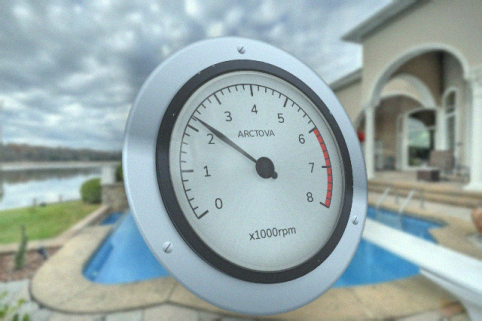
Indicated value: 2200 rpm
